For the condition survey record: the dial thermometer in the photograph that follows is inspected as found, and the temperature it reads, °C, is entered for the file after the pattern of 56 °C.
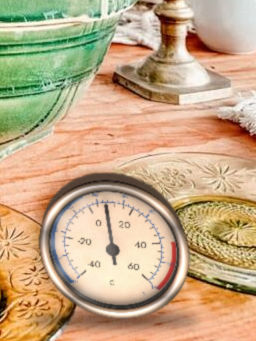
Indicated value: 8 °C
